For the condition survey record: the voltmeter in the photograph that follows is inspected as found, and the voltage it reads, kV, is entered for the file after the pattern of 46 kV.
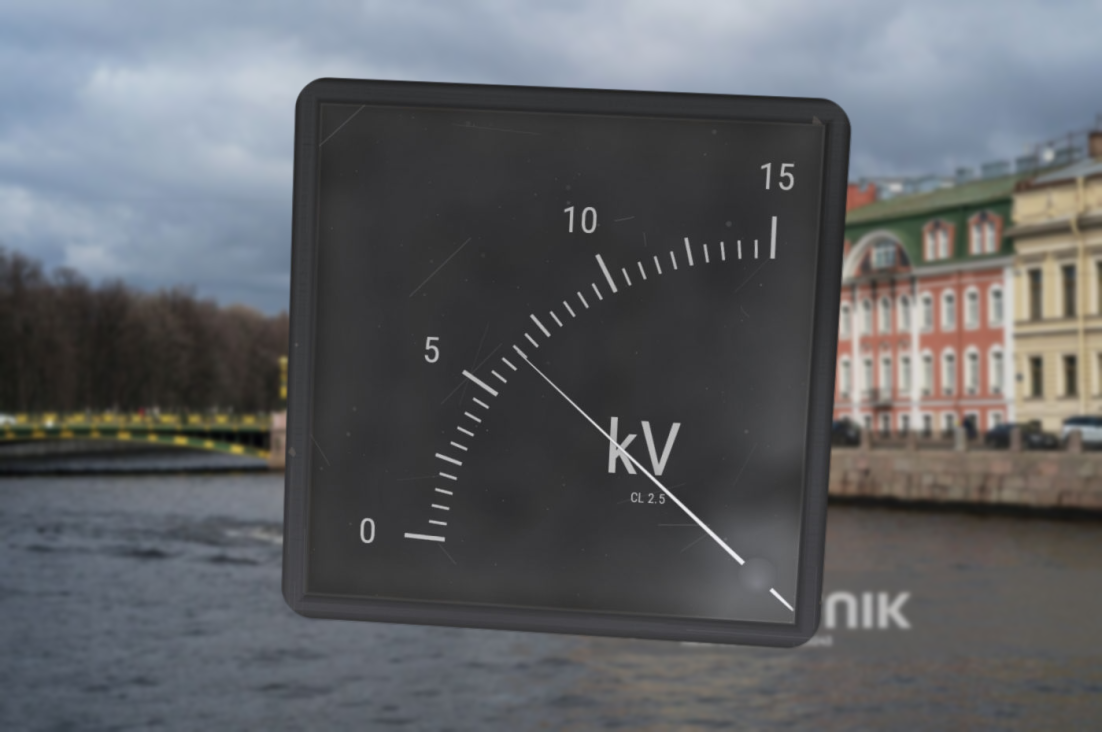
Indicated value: 6.5 kV
